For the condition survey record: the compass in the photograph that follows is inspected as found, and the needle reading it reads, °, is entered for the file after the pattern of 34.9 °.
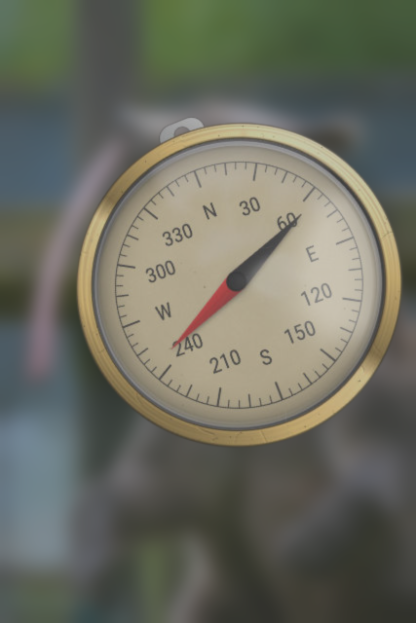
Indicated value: 245 °
